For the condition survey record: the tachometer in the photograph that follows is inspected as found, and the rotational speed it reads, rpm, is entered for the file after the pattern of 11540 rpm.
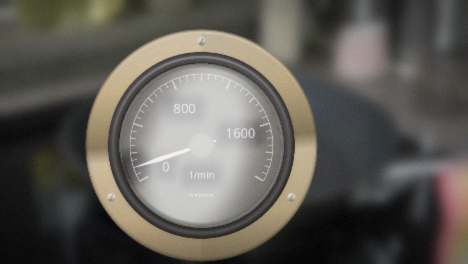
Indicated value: 100 rpm
